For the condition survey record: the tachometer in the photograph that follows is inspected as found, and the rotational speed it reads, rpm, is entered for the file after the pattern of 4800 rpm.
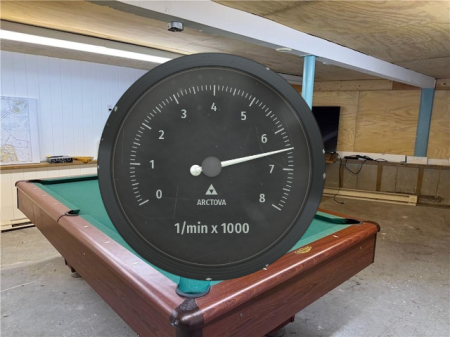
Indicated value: 6500 rpm
